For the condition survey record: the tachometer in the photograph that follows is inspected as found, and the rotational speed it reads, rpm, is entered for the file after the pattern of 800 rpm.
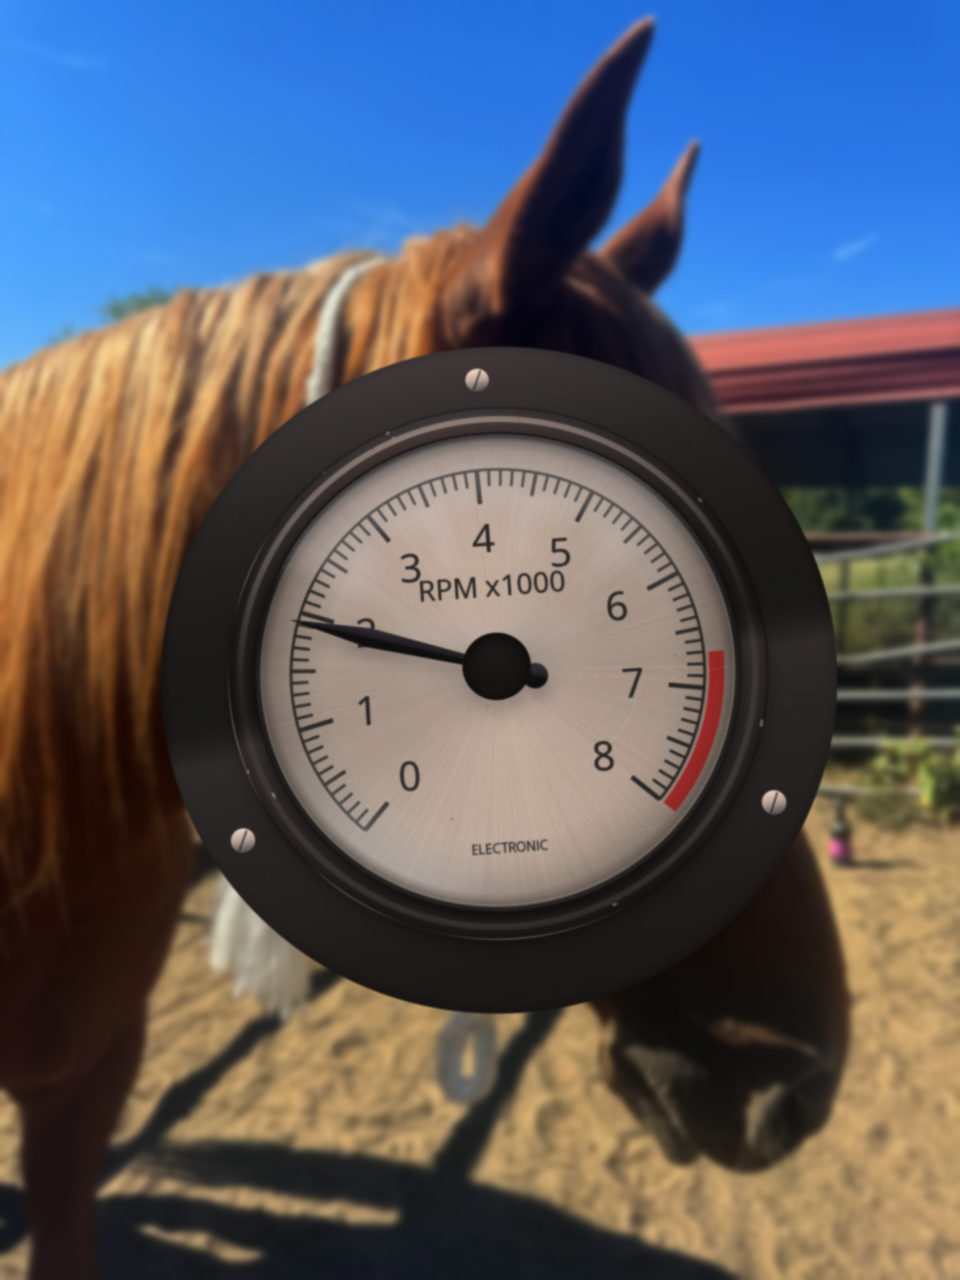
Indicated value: 1900 rpm
